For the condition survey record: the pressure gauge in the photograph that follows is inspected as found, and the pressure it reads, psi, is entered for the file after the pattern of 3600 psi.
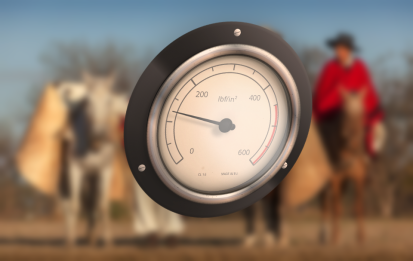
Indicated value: 125 psi
